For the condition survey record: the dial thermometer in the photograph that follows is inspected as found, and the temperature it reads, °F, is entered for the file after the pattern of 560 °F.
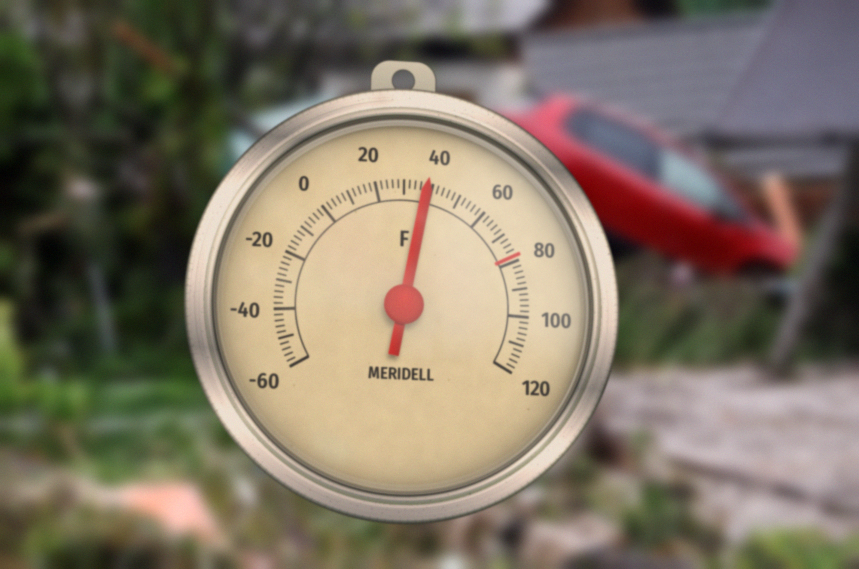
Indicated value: 38 °F
